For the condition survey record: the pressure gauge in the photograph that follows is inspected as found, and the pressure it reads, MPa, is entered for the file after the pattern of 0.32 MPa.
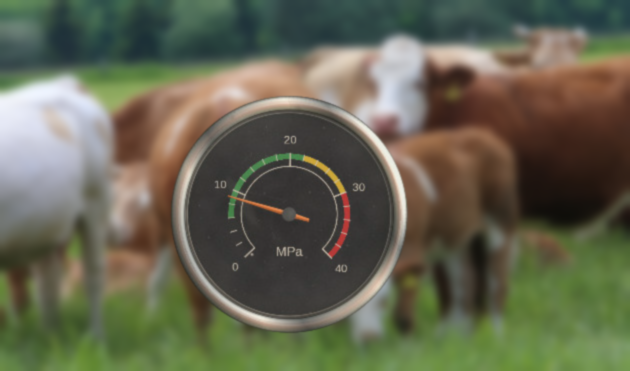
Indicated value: 9 MPa
